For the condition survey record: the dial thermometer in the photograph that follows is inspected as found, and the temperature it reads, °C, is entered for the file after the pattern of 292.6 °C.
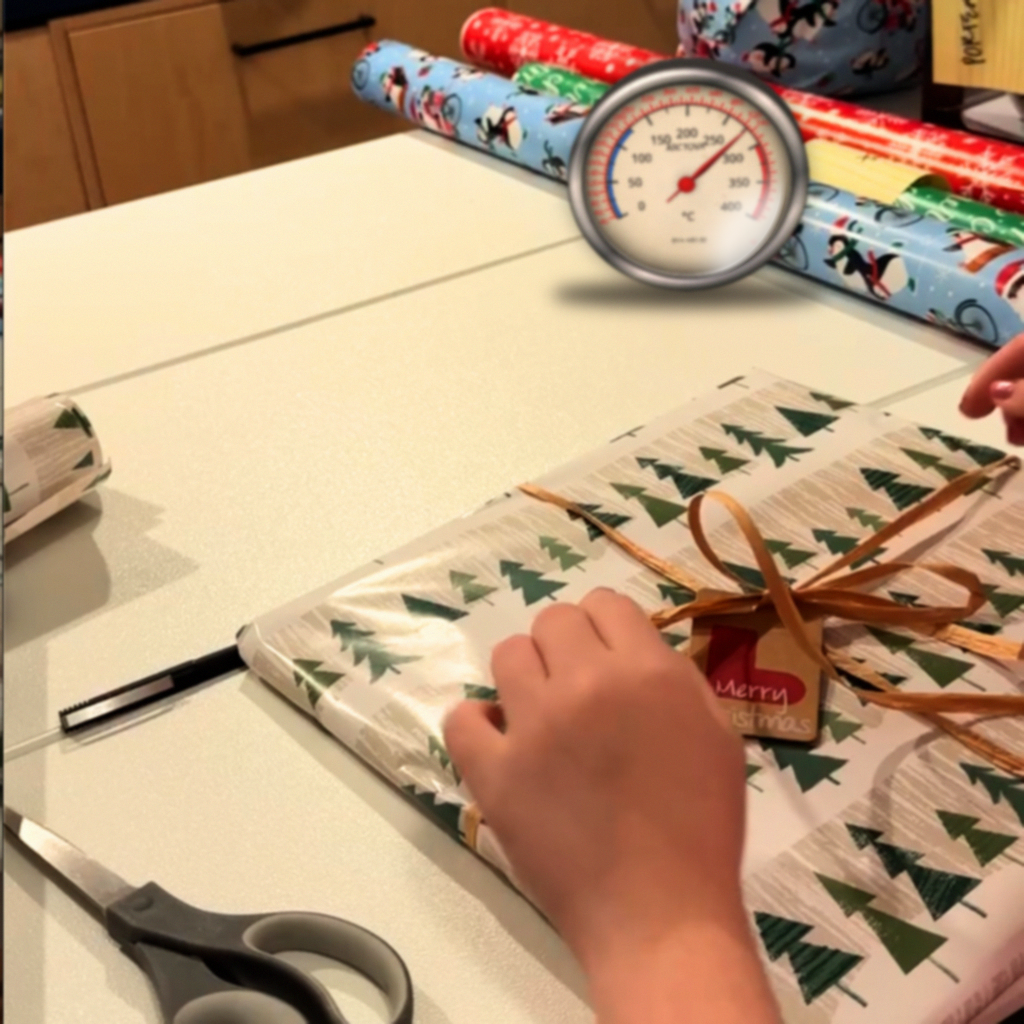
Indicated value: 275 °C
